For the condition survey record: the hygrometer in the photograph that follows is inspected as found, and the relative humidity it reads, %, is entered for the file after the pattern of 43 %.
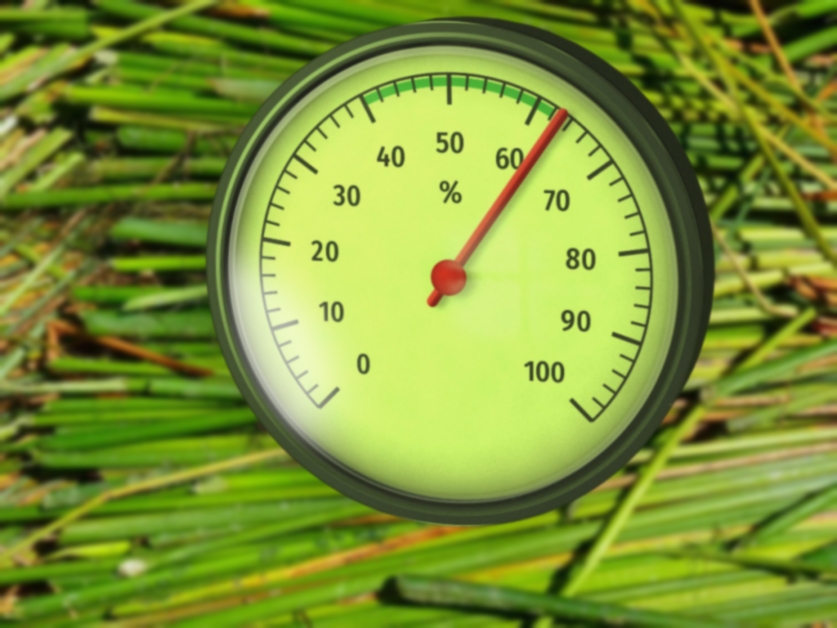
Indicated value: 63 %
